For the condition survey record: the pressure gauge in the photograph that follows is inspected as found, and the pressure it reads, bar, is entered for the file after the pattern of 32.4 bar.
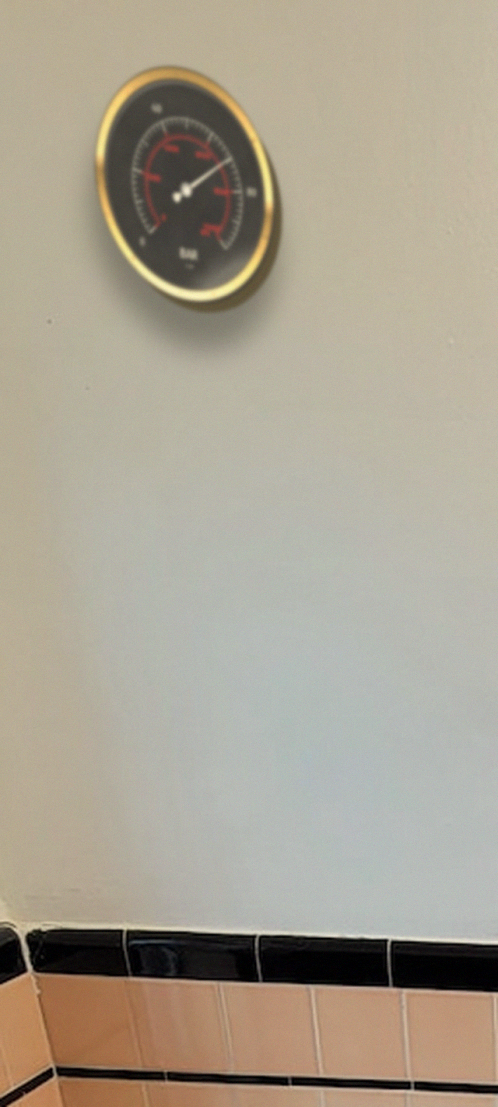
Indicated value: 70 bar
